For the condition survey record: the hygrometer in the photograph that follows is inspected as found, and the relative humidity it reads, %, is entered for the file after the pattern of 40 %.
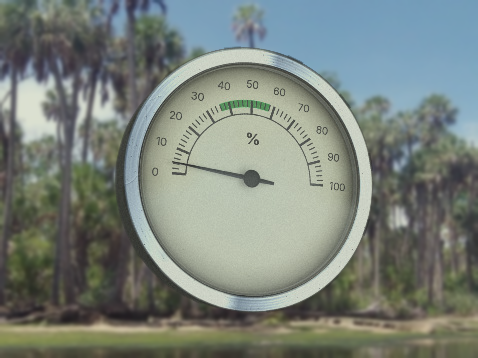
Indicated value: 4 %
